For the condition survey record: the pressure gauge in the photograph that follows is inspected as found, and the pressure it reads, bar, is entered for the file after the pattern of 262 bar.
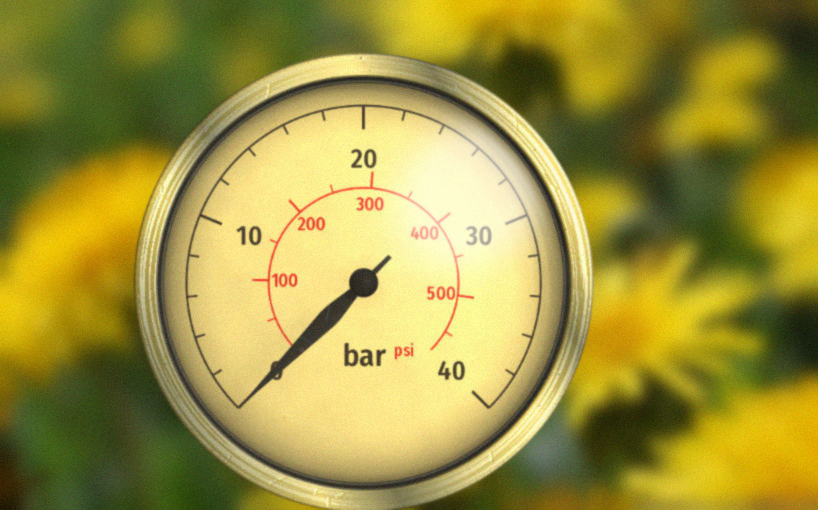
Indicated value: 0 bar
